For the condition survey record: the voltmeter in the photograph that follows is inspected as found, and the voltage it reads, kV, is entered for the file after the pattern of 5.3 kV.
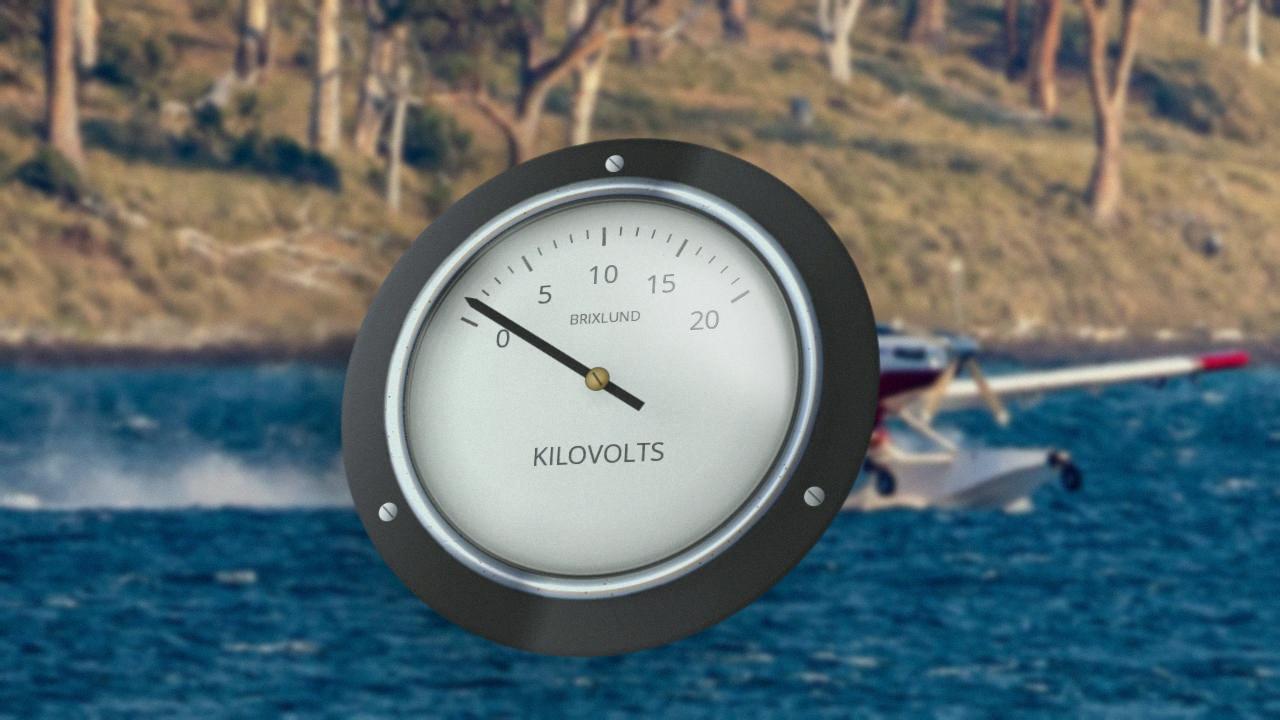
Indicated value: 1 kV
